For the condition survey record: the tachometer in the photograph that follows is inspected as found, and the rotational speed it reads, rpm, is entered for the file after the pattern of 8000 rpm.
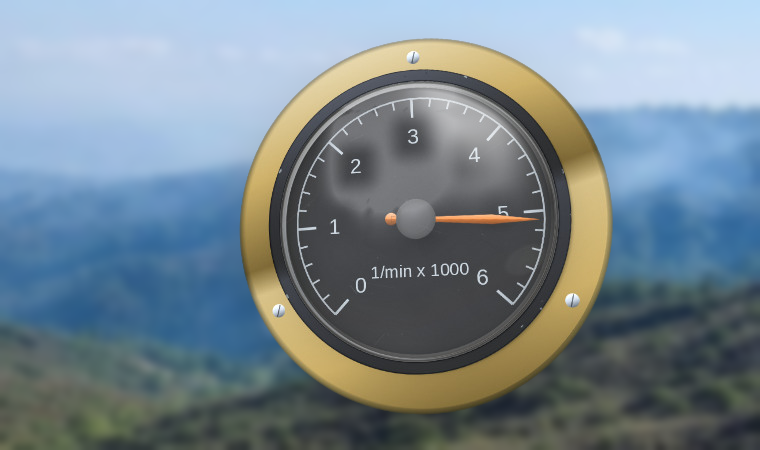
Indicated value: 5100 rpm
